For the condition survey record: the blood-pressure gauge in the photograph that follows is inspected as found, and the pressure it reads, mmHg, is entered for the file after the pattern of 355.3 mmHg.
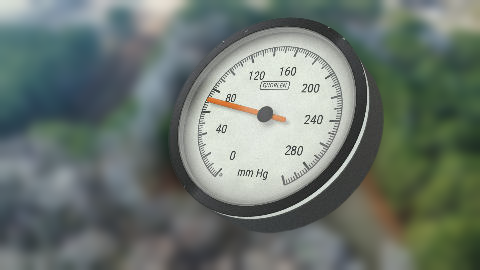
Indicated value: 70 mmHg
